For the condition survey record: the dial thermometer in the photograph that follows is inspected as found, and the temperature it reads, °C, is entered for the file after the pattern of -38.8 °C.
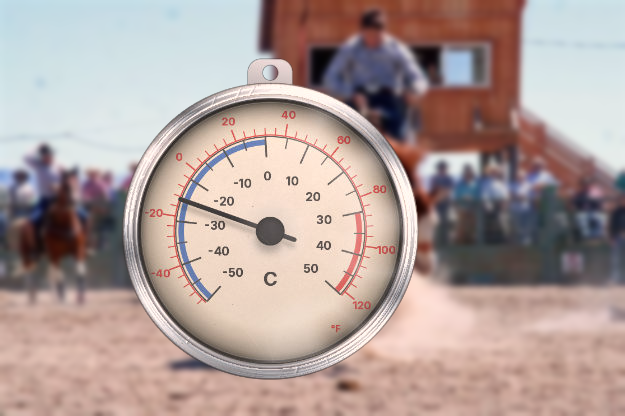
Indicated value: -25 °C
